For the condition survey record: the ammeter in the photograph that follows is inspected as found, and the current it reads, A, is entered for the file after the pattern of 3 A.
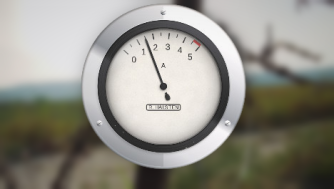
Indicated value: 1.5 A
